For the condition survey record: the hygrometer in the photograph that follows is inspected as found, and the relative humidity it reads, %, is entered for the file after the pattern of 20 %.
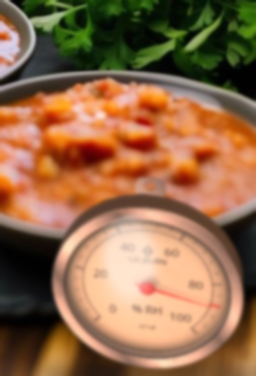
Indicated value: 88 %
